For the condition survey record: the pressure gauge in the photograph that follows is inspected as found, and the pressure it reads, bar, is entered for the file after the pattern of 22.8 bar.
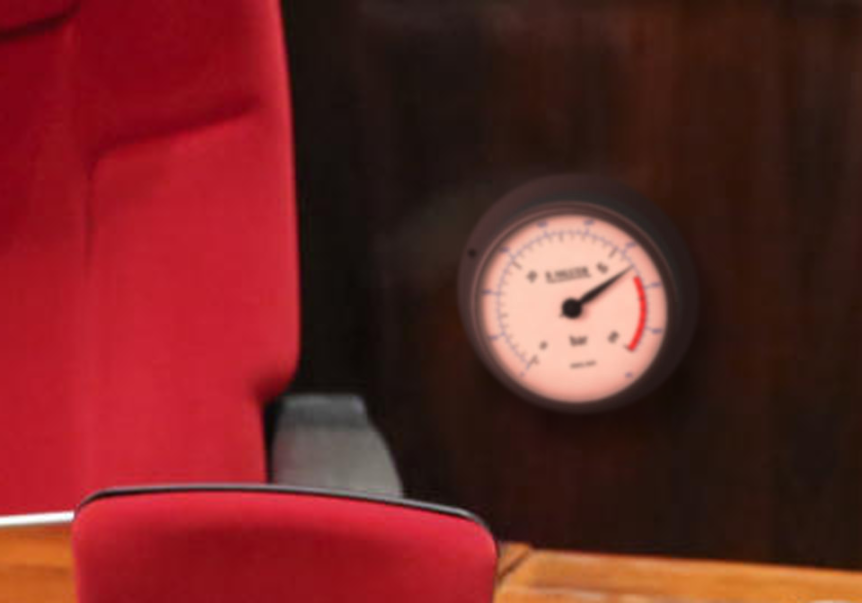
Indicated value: 44 bar
